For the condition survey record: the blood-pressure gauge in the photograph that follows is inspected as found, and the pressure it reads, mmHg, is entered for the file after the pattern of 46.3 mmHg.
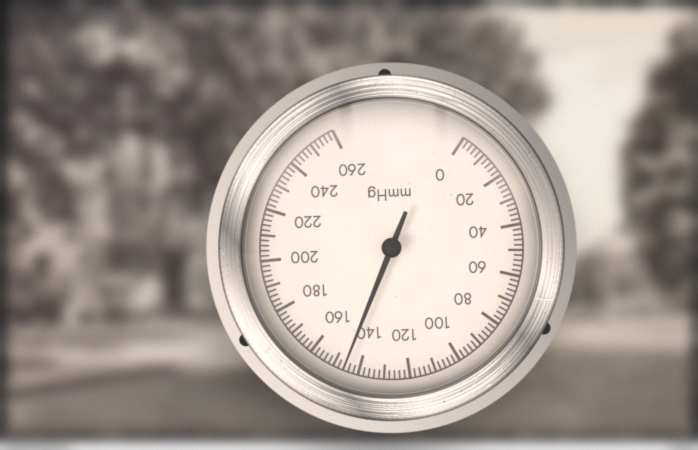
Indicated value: 146 mmHg
